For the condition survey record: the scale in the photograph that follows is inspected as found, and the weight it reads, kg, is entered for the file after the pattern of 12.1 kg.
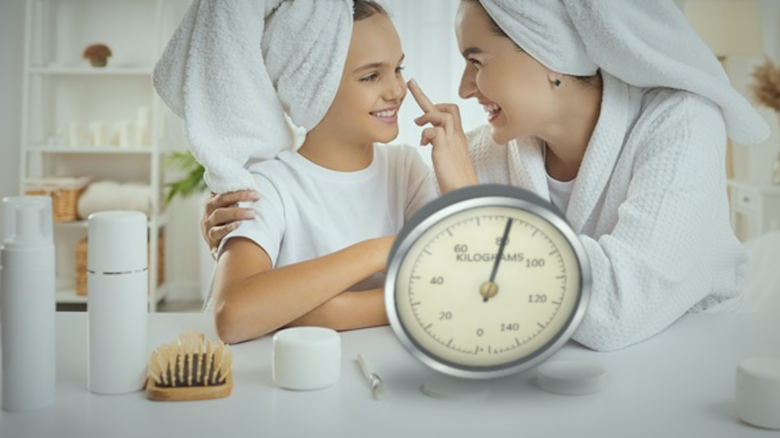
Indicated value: 80 kg
